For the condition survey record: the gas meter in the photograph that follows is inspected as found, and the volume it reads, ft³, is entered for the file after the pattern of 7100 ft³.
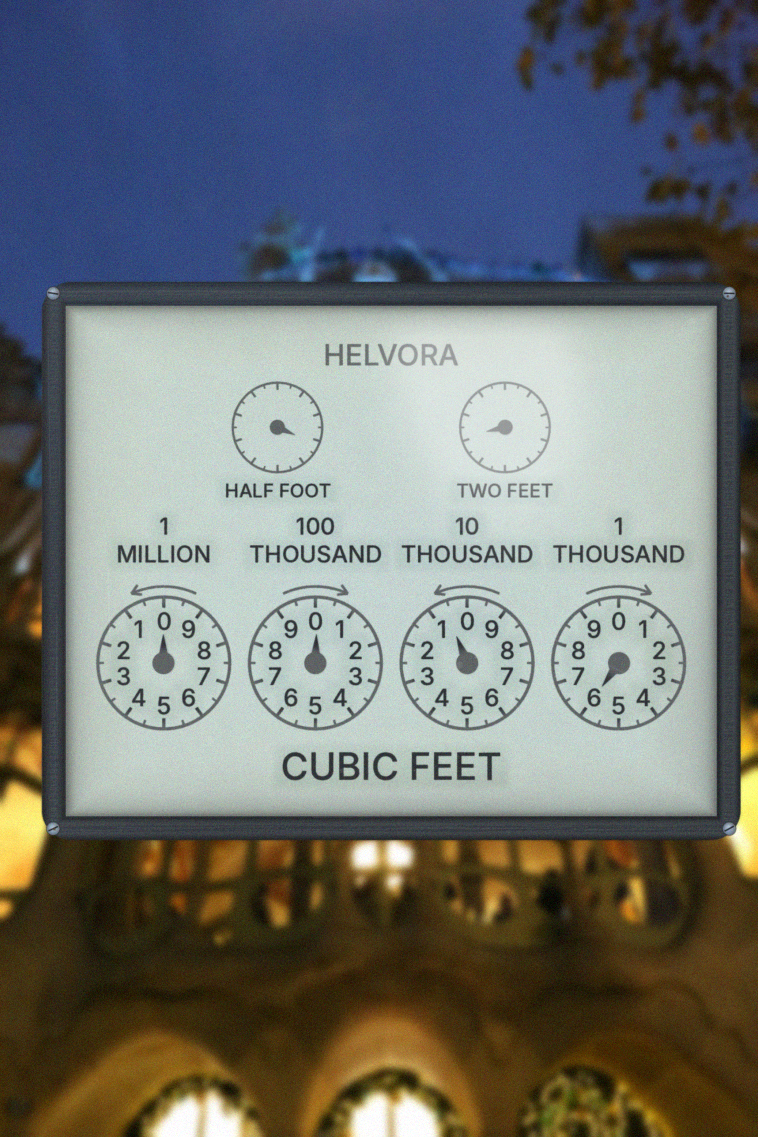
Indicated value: 600 ft³
